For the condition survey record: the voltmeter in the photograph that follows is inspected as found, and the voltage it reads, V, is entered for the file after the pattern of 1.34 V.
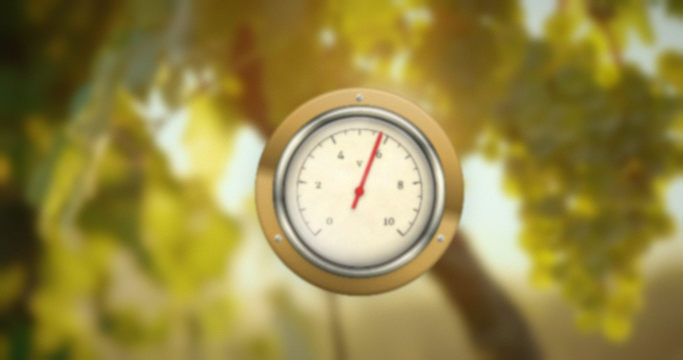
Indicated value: 5.75 V
